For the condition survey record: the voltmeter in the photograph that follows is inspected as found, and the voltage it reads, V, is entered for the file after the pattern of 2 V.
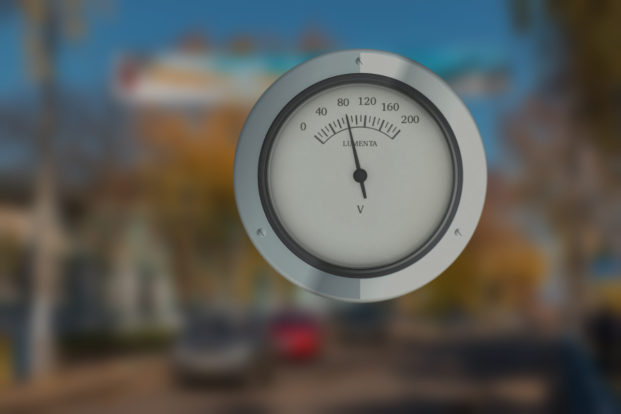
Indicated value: 80 V
